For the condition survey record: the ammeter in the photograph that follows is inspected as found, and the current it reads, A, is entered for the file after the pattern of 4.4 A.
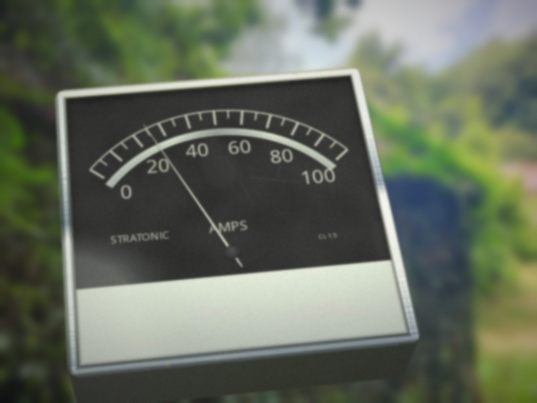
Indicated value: 25 A
